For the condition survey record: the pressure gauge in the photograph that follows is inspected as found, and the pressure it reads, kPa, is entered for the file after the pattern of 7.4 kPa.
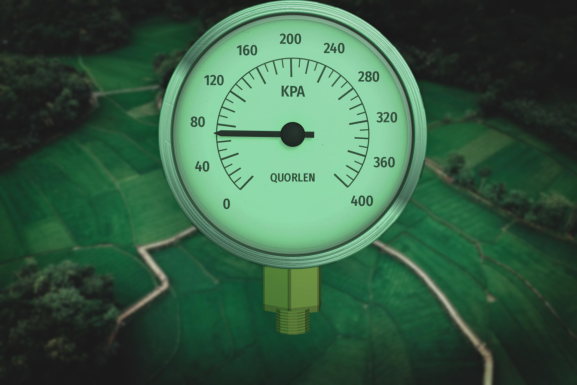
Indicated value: 70 kPa
